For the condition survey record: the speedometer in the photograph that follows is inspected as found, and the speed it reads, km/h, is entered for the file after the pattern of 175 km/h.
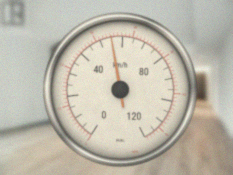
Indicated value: 55 km/h
